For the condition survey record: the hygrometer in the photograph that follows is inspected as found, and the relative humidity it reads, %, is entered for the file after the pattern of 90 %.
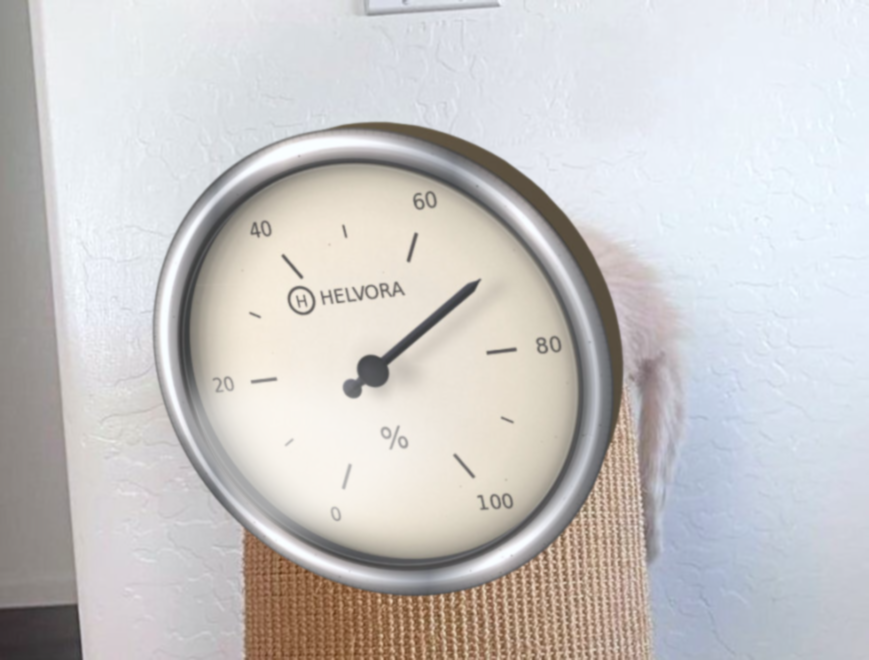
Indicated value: 70 %
